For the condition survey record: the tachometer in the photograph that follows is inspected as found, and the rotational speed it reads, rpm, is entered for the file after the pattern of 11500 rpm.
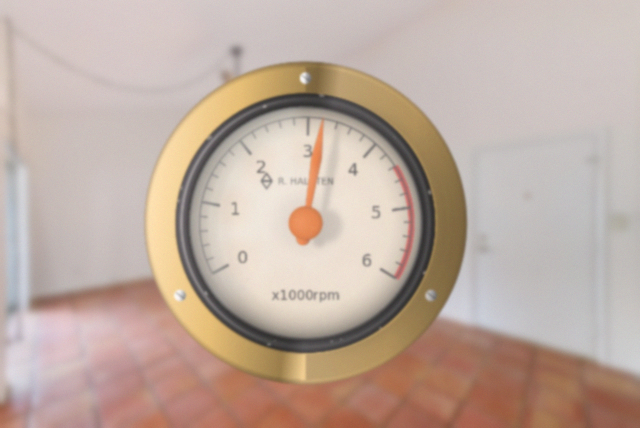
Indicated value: 3200 rpm
